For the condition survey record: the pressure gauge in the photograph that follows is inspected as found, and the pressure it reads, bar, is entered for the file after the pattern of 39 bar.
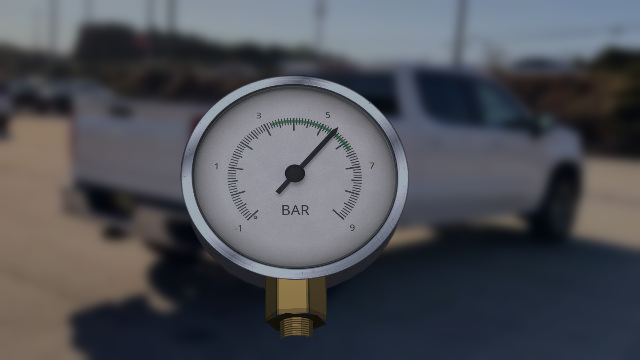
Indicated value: 5.5 bar
